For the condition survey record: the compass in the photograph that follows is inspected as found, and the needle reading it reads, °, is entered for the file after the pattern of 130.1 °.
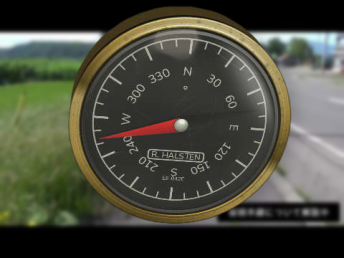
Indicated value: 255 °
